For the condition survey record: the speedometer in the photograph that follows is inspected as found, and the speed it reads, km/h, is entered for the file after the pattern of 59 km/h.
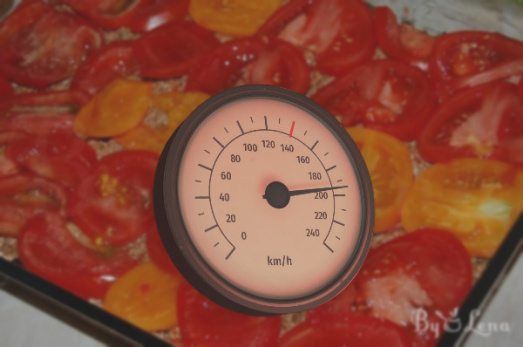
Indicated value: 195 km/h
